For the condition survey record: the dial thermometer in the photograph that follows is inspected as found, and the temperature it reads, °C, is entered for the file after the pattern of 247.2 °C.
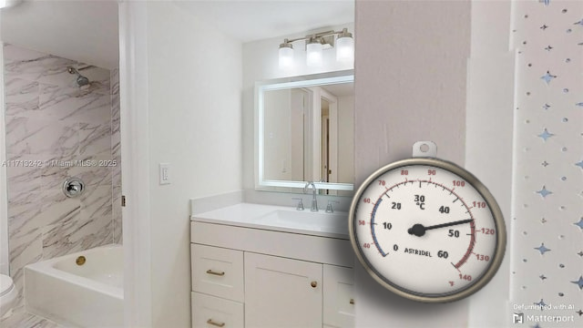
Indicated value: 46 °C
